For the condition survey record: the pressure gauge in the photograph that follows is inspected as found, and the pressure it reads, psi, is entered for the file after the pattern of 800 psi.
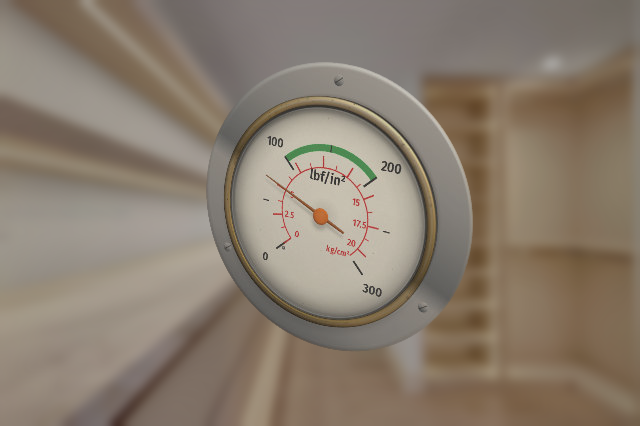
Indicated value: 75 psi
